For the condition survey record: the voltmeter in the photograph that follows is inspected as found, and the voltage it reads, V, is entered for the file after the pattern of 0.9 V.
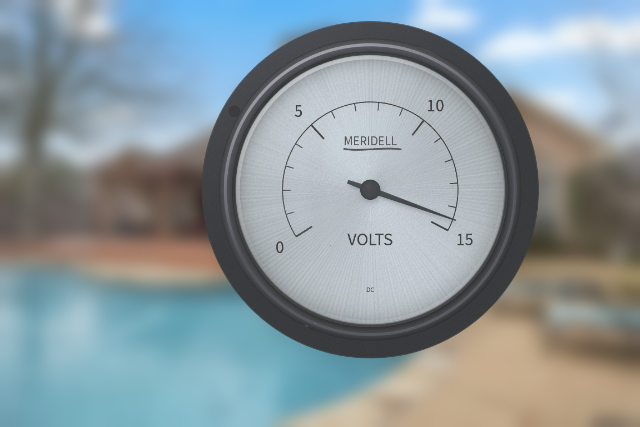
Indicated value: 14.5 V
